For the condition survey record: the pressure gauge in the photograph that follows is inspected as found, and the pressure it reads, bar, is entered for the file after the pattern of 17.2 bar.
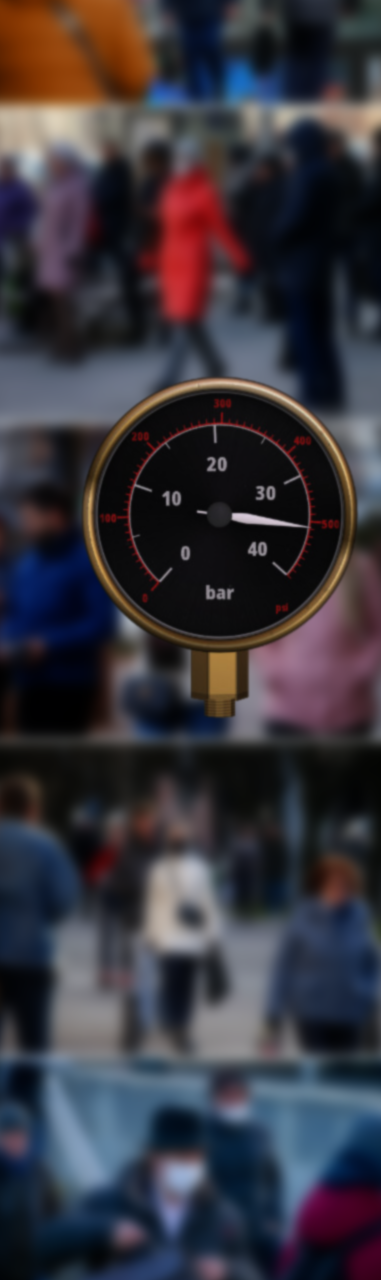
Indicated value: 35 bar
